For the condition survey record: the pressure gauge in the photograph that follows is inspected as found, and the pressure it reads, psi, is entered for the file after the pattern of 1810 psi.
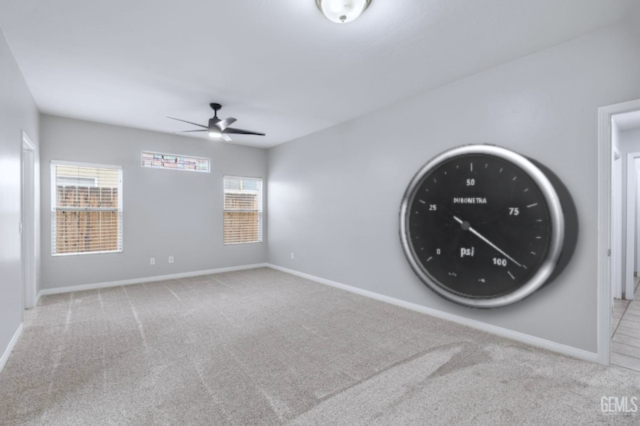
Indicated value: 95 psi
